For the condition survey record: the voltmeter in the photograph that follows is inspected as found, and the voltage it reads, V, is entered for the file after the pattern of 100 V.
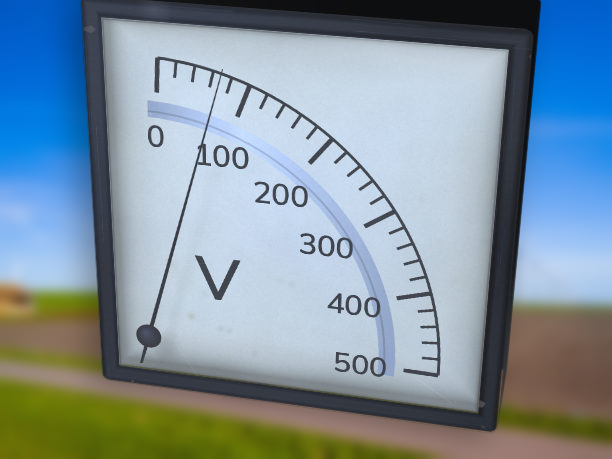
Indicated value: 70 V
